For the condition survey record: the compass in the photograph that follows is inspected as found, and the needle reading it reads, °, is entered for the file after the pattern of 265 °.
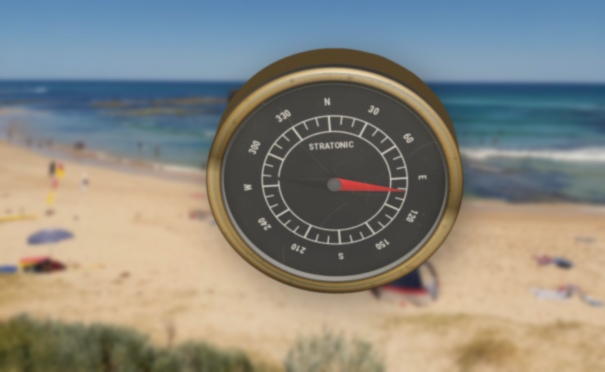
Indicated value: 100 °
